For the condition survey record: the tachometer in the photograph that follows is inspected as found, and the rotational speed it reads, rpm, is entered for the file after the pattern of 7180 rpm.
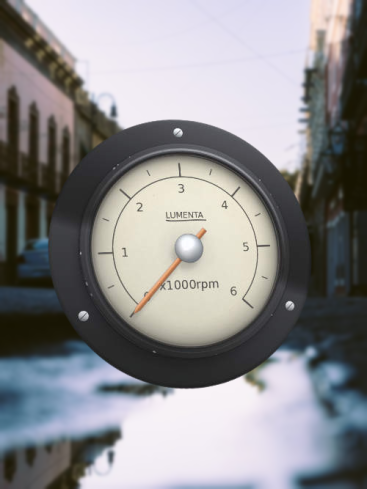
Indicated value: 0 rpm
